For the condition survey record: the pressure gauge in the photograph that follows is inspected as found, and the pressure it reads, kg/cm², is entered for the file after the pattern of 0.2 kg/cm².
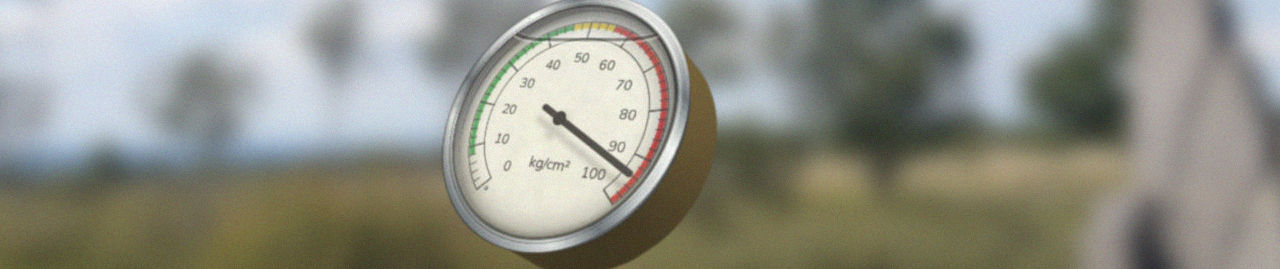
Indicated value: 94 kg/cm²
